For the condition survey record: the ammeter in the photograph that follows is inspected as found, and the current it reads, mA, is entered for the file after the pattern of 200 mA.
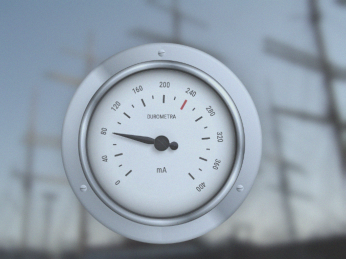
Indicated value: 80 mA
